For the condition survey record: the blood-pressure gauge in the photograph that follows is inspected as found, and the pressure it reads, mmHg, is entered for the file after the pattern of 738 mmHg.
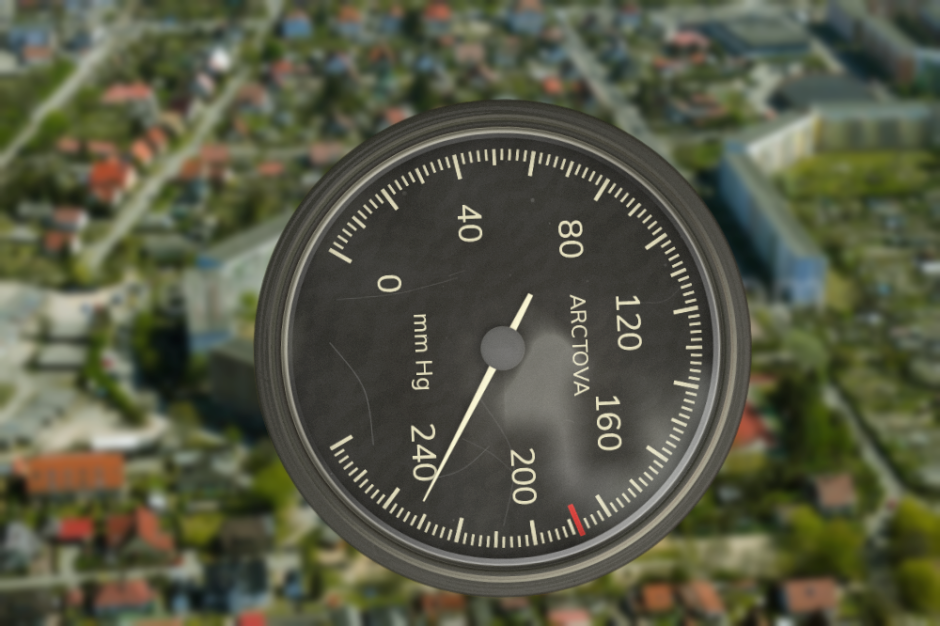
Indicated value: 232 mmHg
